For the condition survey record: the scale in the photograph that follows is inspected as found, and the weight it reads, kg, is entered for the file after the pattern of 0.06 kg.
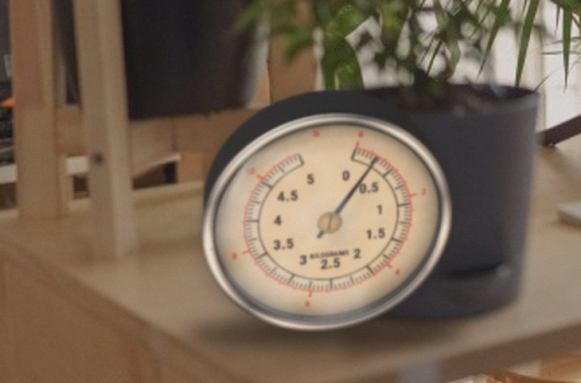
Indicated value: 0.25 kg
